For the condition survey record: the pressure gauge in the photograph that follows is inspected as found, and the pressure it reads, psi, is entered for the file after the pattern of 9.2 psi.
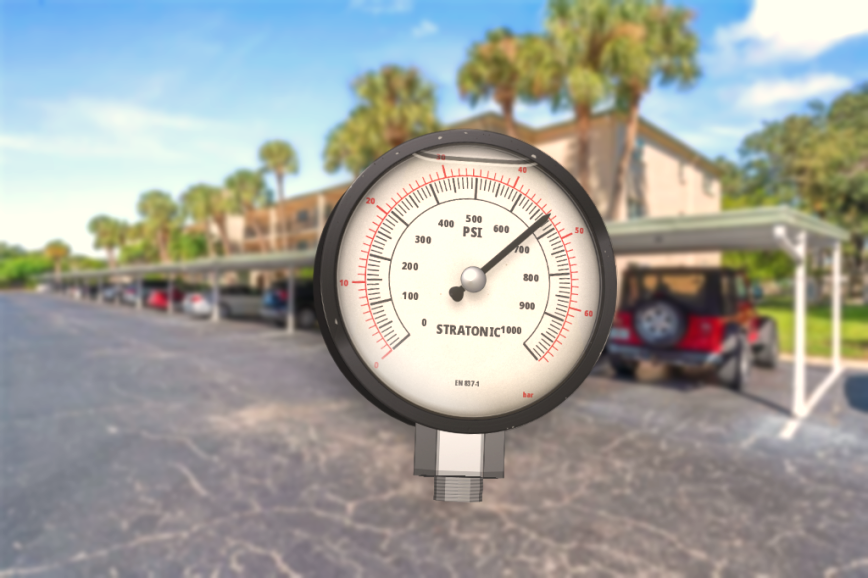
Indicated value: 670 psi
